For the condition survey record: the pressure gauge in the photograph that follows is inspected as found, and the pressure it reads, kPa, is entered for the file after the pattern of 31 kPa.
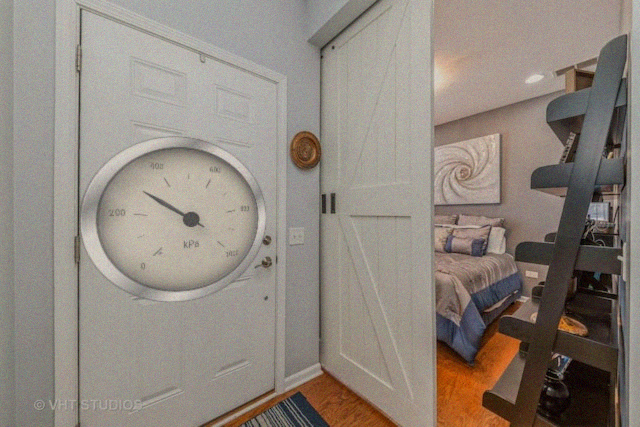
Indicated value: 300 kPa
